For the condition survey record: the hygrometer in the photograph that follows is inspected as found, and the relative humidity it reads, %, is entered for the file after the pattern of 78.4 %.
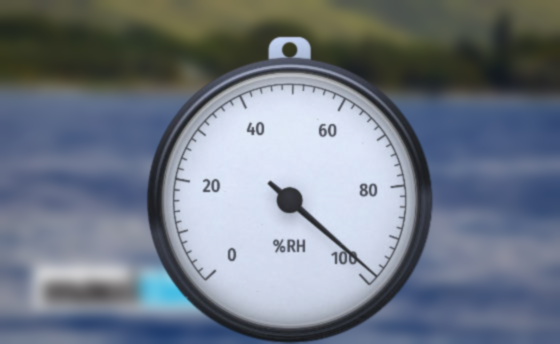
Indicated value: 98 %
